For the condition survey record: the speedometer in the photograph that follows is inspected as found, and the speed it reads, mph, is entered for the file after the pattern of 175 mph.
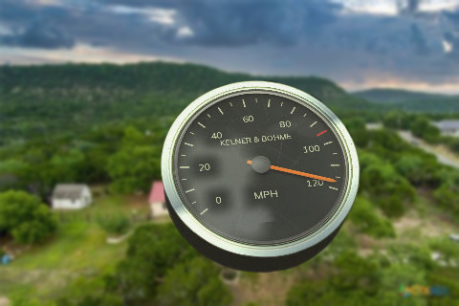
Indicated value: 117.5 mph
